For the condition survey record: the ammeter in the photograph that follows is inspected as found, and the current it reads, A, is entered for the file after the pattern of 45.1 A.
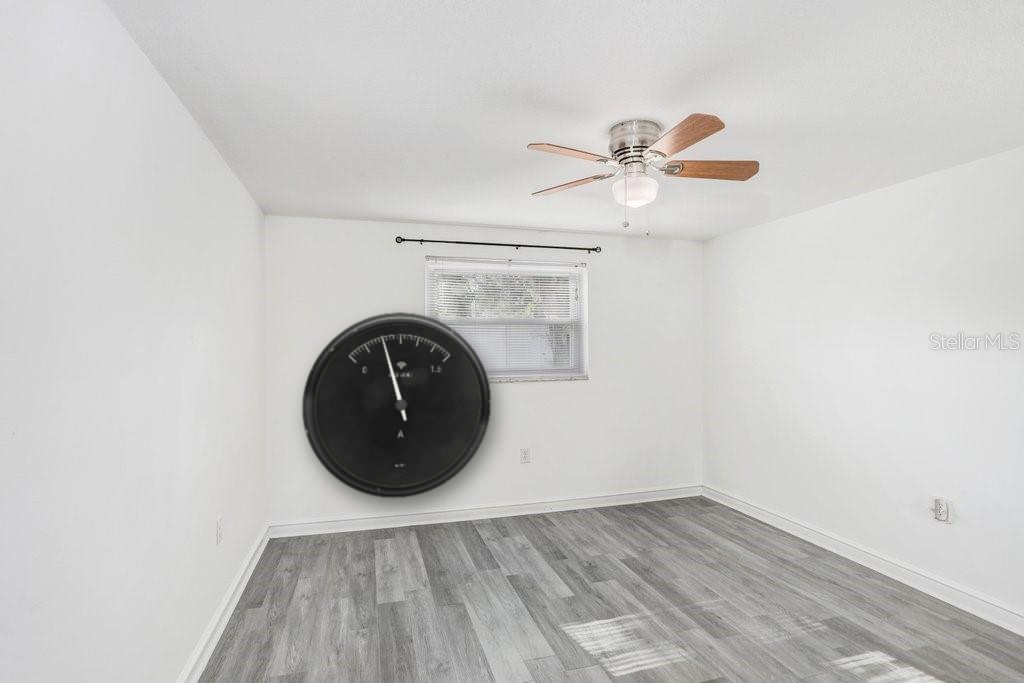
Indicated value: 0.5 A
